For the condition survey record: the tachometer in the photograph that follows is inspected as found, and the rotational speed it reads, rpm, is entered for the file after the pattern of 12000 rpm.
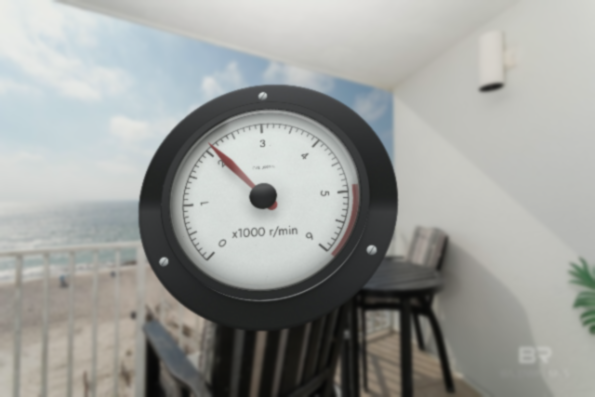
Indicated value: 2100 rpm
